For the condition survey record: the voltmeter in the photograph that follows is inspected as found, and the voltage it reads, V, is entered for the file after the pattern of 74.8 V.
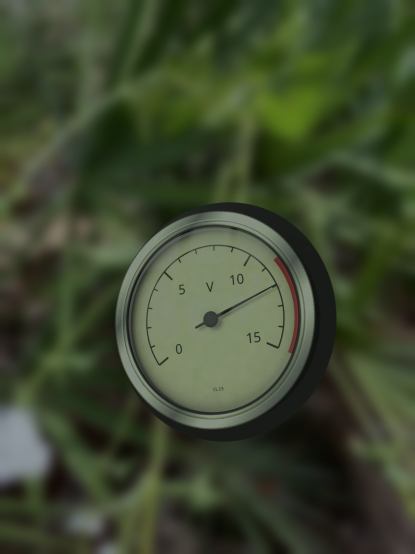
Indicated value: 12 V
